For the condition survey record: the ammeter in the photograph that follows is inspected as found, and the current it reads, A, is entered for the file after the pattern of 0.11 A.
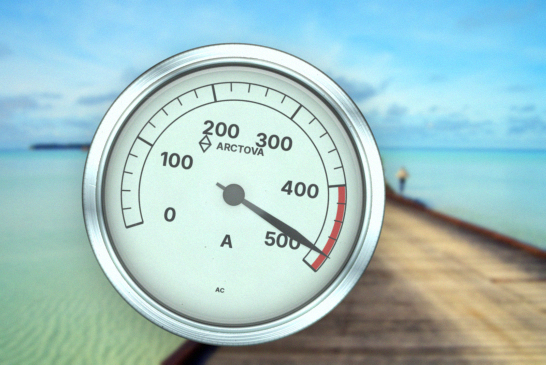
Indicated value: 480 A
